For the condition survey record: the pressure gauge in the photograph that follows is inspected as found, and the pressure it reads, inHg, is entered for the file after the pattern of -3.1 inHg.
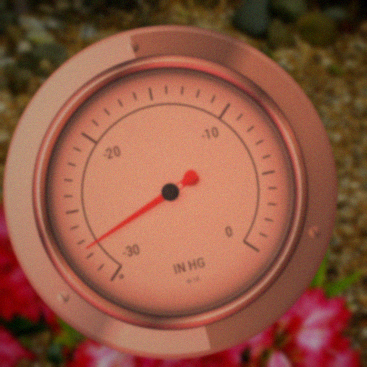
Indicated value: -27.5 inHg
